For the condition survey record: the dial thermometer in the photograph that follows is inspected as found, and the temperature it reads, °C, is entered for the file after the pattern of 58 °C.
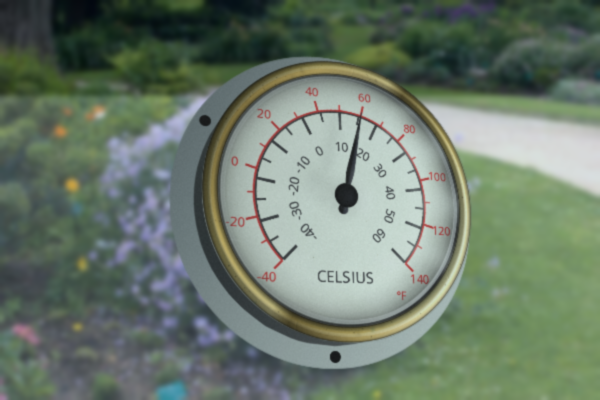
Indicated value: 15 °C
